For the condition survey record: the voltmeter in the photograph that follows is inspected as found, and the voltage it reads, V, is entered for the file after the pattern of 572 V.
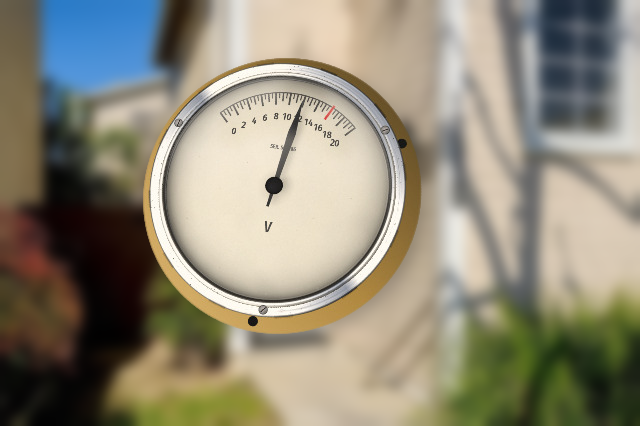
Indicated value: 12 V
